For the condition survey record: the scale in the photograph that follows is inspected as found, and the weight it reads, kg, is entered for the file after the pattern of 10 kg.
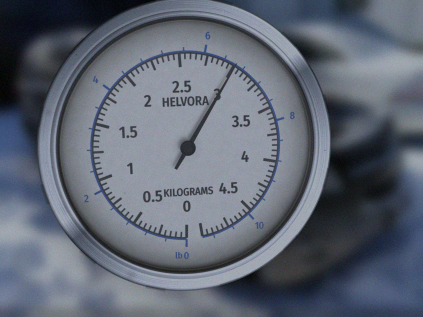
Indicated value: 3 kg
